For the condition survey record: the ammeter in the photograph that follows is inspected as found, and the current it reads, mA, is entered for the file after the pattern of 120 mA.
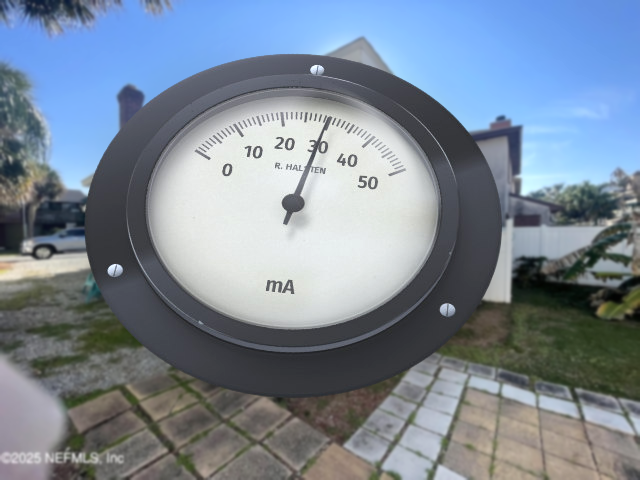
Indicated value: 30 mA
